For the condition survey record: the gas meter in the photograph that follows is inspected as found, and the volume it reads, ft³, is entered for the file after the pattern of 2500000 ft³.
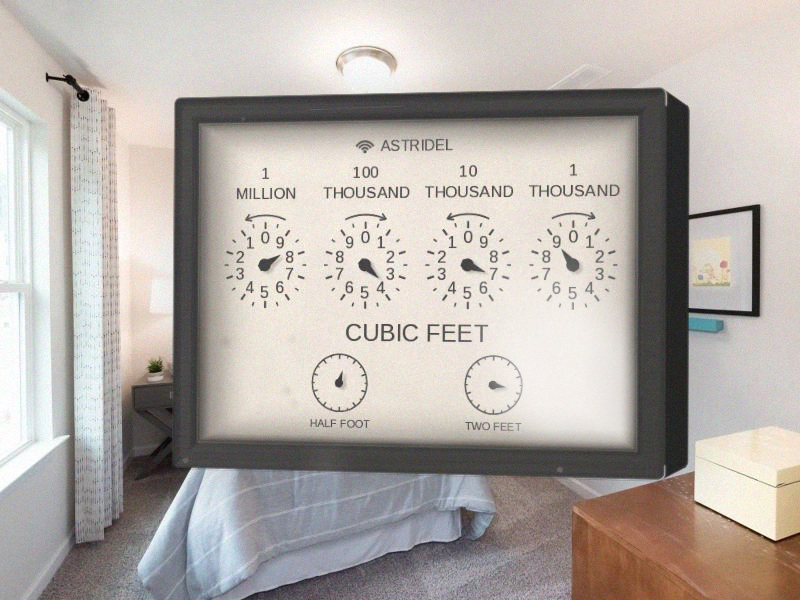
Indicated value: 836900 ft³
